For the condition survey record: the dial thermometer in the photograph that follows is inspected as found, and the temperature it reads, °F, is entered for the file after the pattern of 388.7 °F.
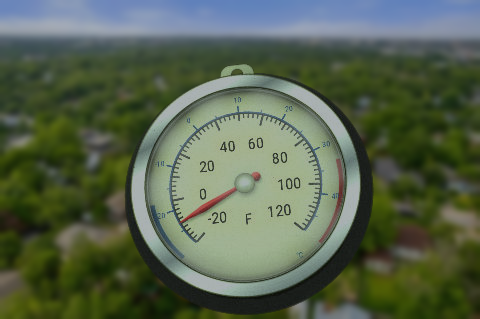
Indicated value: -10 °F
